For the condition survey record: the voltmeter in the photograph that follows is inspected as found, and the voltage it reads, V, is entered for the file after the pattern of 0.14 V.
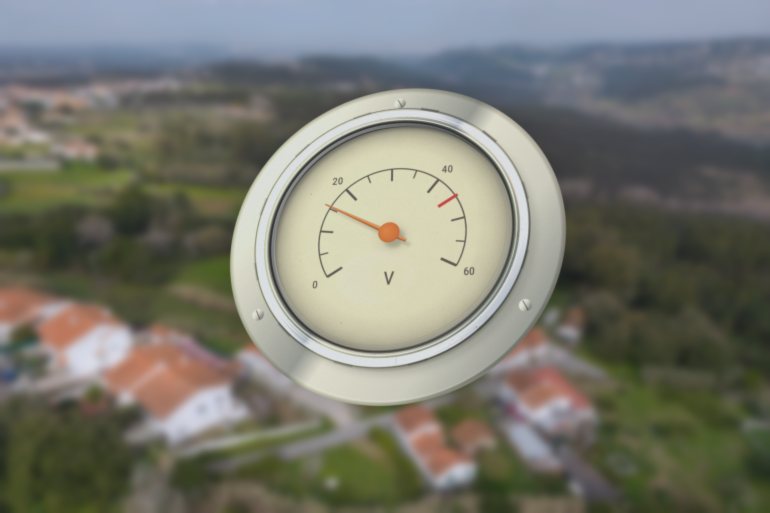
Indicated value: 15 V
